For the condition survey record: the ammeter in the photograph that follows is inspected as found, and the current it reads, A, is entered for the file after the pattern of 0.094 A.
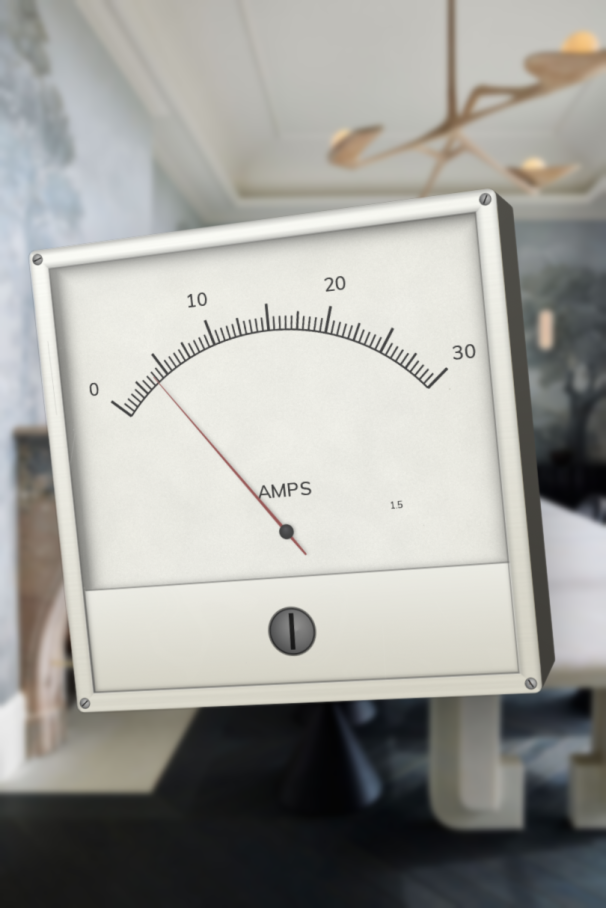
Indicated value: 4 A
